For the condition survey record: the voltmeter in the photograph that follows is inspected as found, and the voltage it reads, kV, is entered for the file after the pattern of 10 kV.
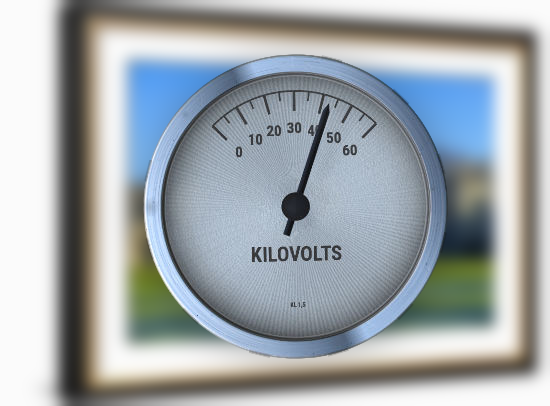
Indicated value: 42.5 kV
